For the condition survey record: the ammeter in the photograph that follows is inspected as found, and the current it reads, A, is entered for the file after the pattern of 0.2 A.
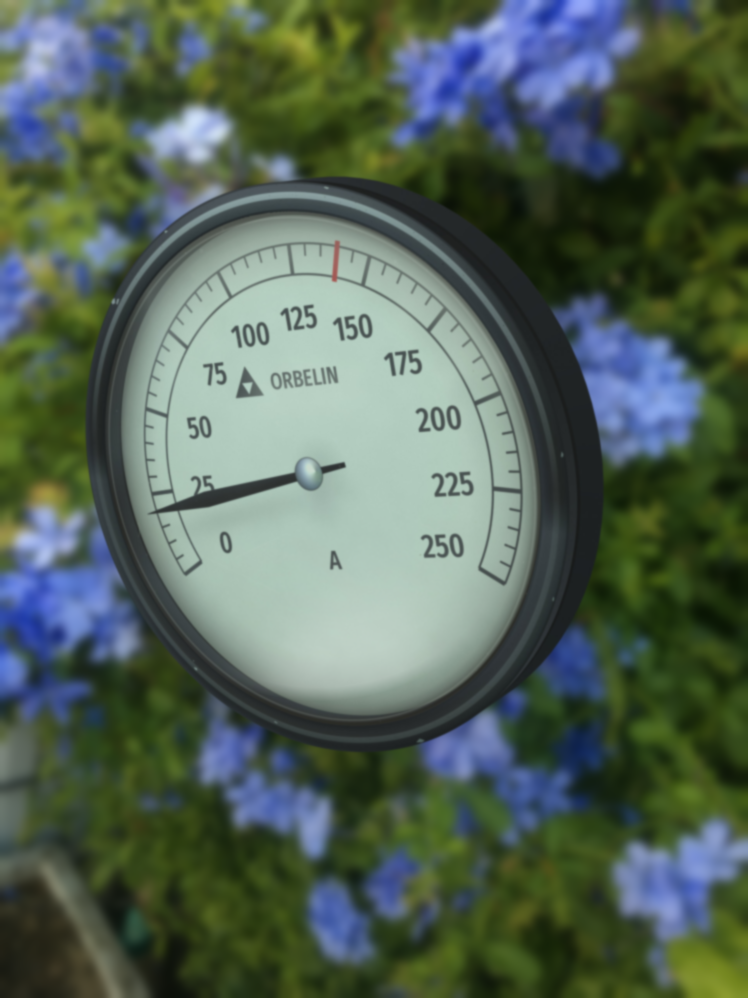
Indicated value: 20 A
